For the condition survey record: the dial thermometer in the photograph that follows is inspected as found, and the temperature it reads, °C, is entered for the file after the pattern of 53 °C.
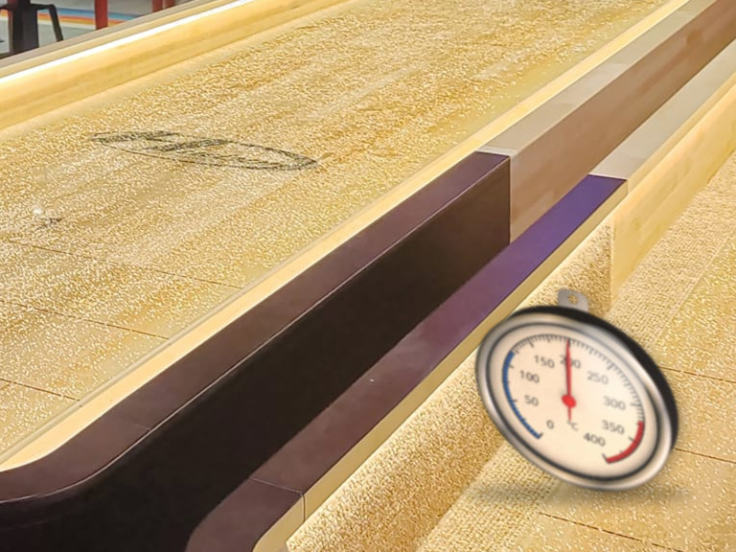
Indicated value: 200 °C
